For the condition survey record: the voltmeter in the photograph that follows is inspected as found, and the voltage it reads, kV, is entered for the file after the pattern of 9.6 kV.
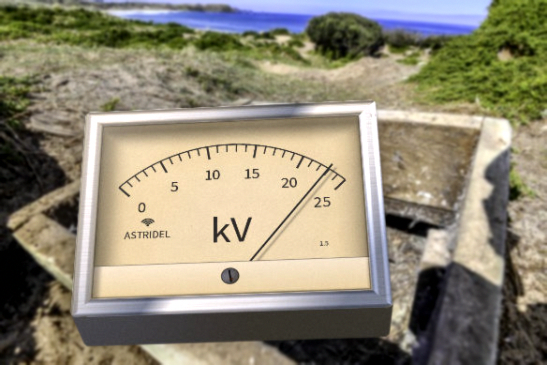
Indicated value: 23 kV
